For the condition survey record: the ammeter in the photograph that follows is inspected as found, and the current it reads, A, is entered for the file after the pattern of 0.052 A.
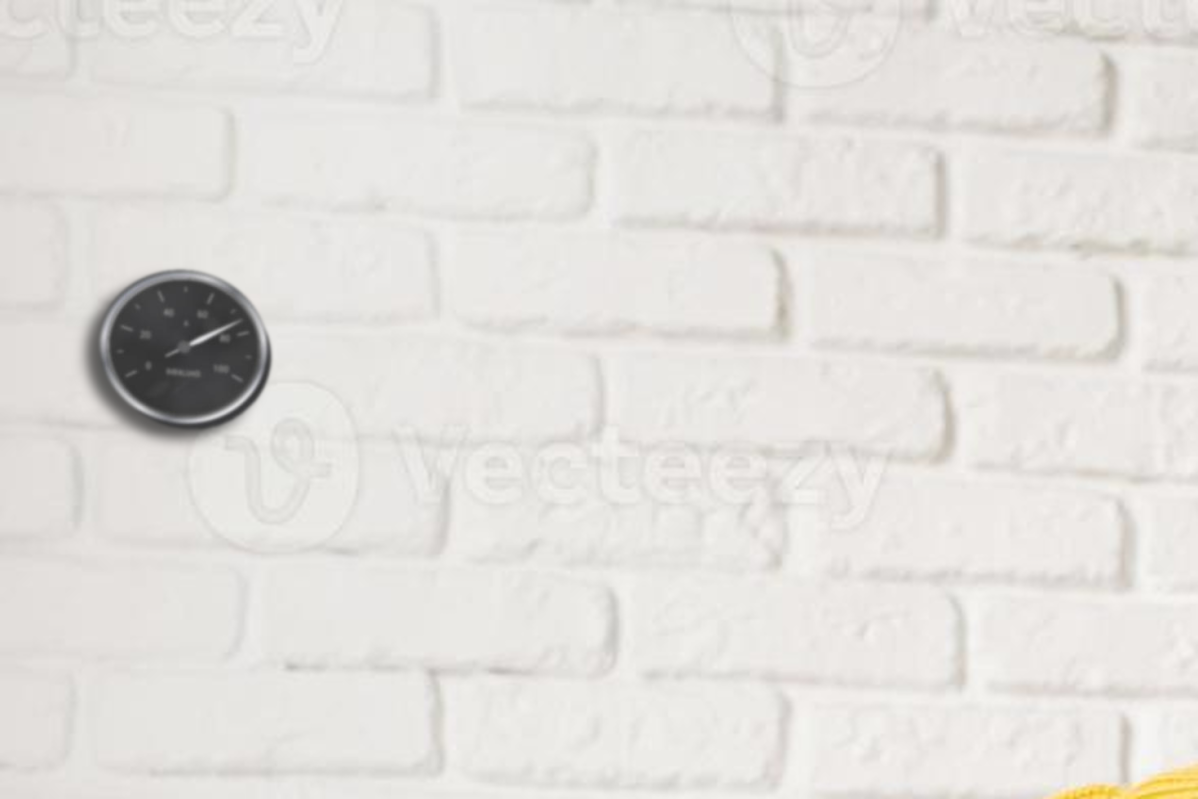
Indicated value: 75 A
